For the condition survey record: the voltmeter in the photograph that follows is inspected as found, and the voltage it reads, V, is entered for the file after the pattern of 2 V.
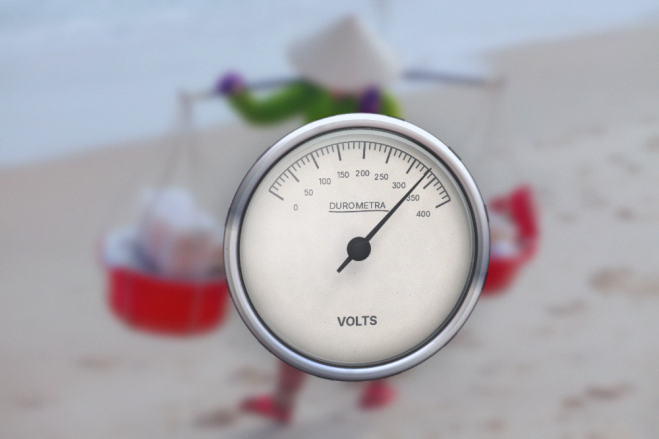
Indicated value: 330 V
